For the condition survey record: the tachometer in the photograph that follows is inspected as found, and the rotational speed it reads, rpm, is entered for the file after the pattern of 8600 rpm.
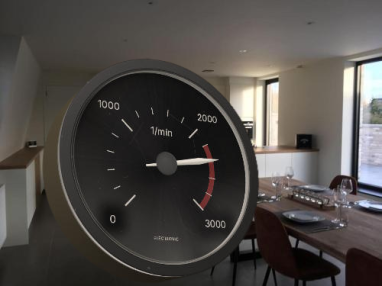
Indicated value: 2400 rpm
